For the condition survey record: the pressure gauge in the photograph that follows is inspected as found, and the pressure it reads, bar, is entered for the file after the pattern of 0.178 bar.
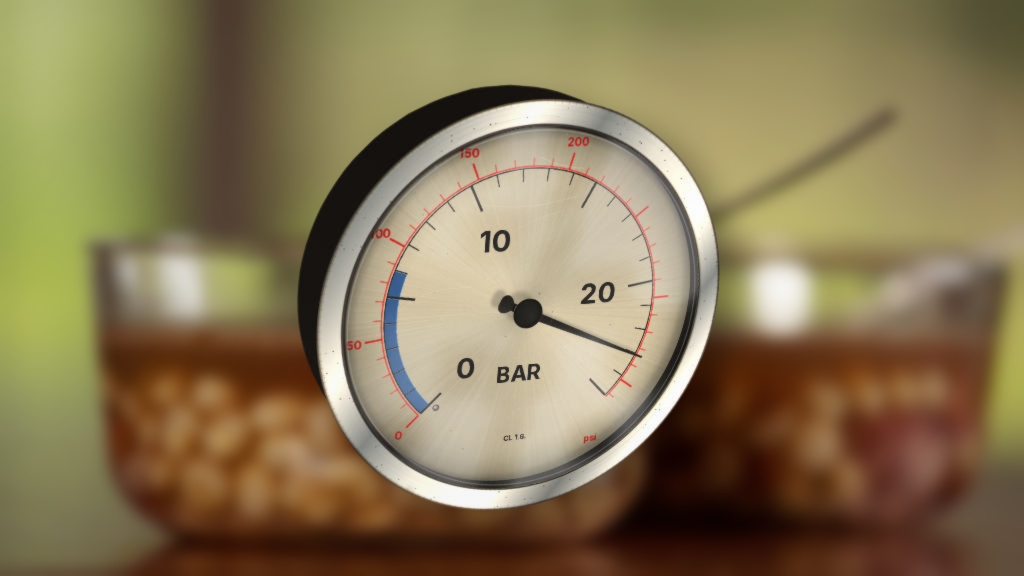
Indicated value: 23 bar
